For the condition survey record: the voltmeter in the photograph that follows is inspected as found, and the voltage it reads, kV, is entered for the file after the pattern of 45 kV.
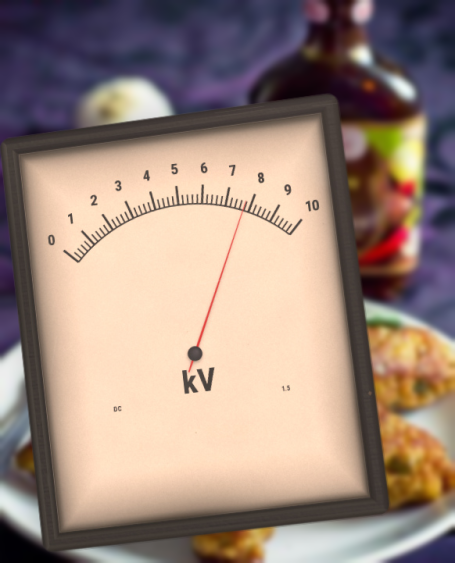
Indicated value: 7.8 kV
